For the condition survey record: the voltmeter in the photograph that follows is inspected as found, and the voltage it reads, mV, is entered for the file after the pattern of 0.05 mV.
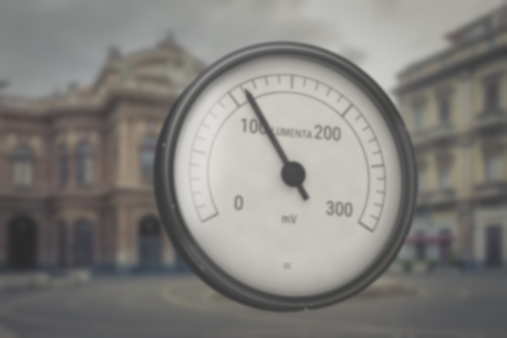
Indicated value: 110 mV
